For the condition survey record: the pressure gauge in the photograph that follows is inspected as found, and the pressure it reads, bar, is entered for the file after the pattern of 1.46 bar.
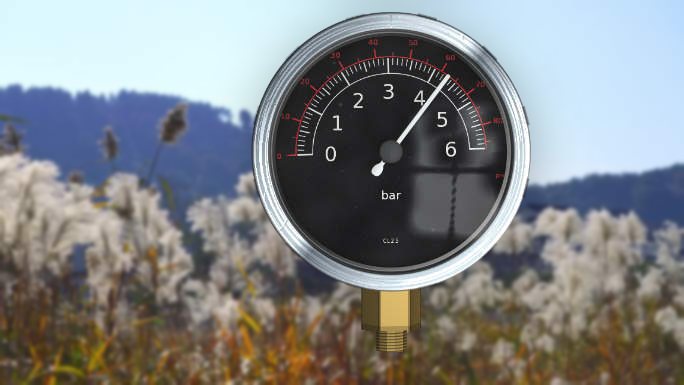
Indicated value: 4.3 bar
